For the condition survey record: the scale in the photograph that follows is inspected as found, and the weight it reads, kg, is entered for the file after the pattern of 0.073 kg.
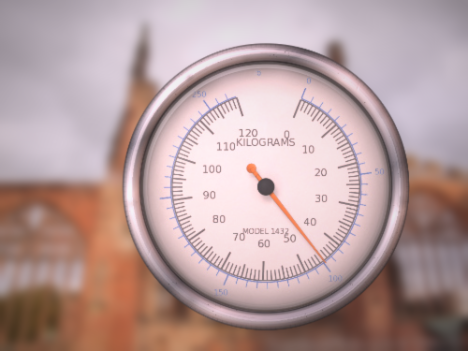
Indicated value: 45 kg
